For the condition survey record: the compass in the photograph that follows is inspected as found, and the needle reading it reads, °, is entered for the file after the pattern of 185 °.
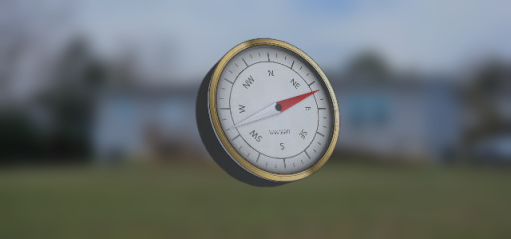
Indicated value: 70 °
